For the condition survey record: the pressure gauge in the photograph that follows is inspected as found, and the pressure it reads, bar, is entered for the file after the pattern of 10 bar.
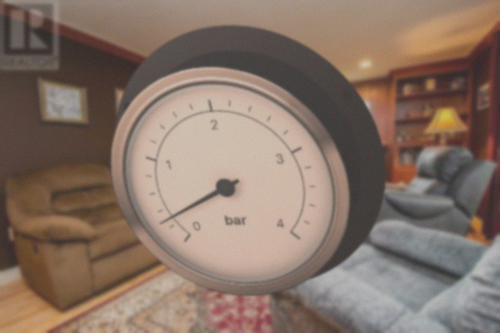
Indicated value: 0.3 bar
